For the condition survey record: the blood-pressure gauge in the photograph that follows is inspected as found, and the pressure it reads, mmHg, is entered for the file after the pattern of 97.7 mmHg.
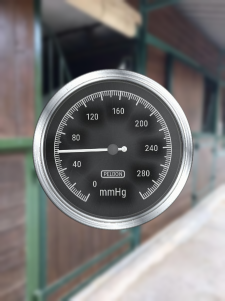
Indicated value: 60 mmHg
